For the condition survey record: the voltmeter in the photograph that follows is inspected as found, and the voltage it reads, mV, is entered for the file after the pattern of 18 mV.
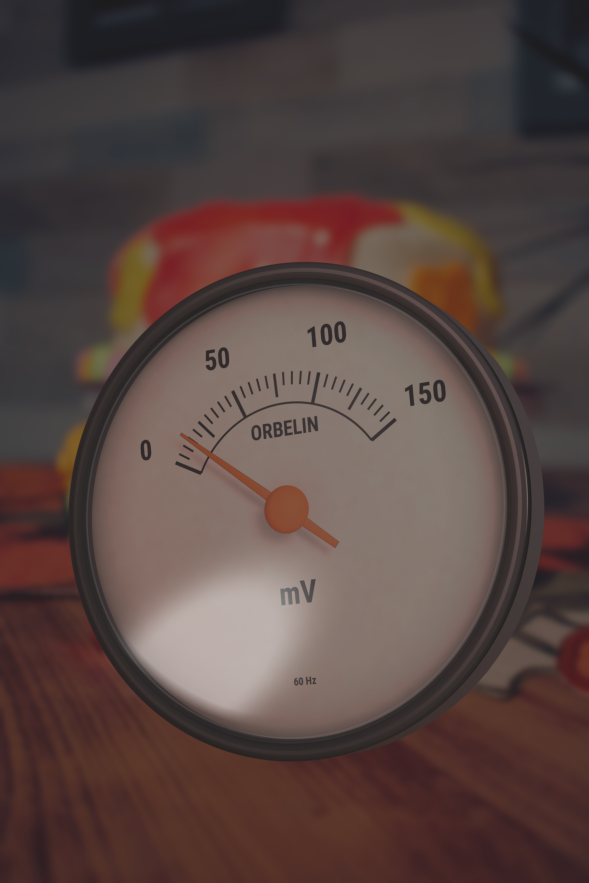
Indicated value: 15 mV
